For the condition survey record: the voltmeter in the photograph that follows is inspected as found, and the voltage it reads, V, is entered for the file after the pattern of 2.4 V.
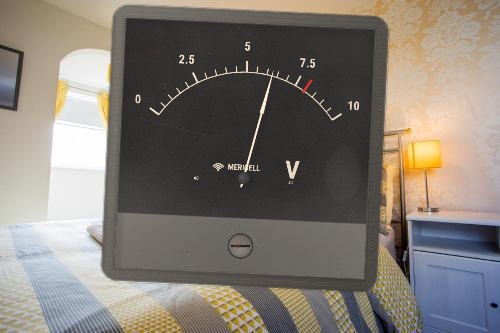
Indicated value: 6.25 V
